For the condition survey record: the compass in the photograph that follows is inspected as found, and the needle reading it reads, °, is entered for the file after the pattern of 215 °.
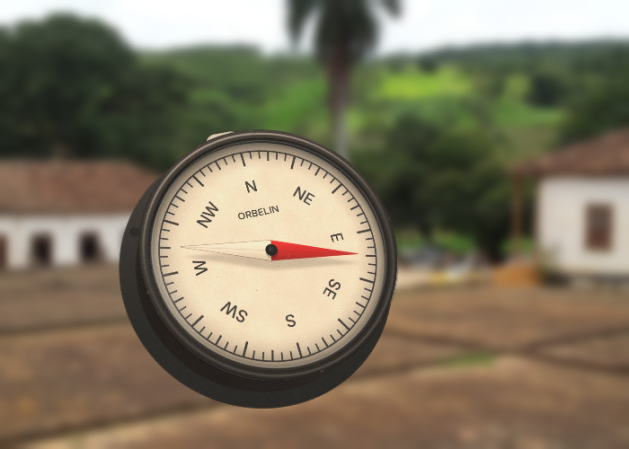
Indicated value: 105 °
